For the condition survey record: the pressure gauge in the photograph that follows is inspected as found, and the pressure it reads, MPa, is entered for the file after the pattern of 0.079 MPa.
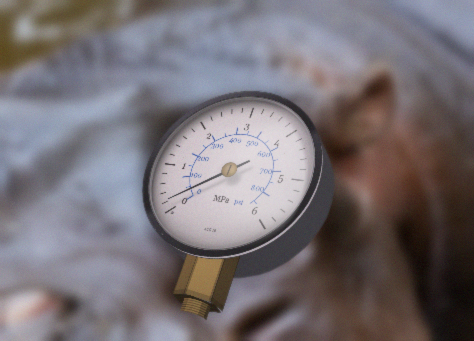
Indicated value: 0.2 MPa
